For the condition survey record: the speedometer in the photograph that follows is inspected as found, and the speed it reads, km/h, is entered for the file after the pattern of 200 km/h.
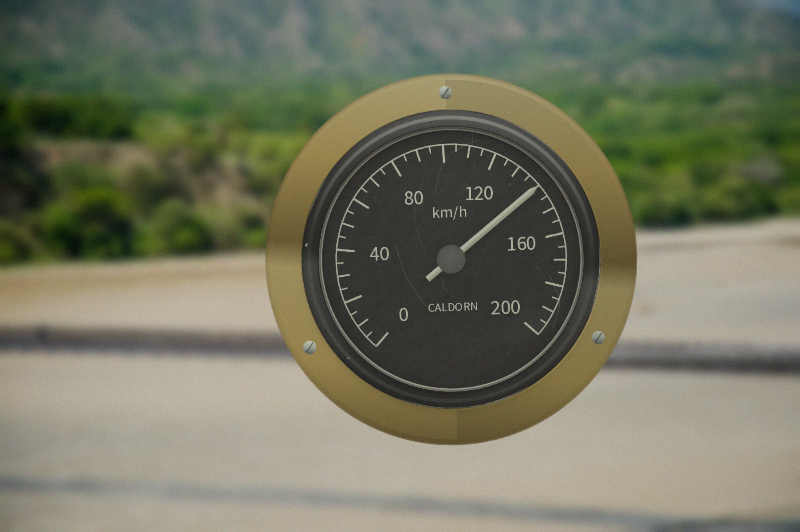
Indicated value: 140 km/h
